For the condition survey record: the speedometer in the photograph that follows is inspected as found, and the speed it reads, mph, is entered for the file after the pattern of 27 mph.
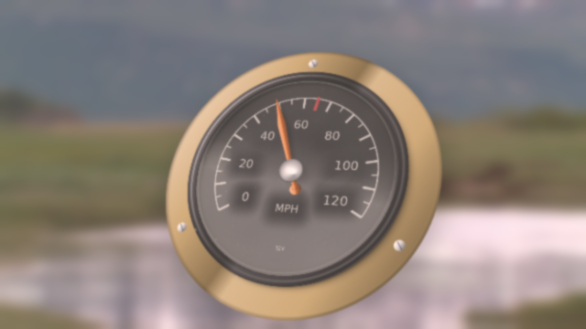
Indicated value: 50 mph
